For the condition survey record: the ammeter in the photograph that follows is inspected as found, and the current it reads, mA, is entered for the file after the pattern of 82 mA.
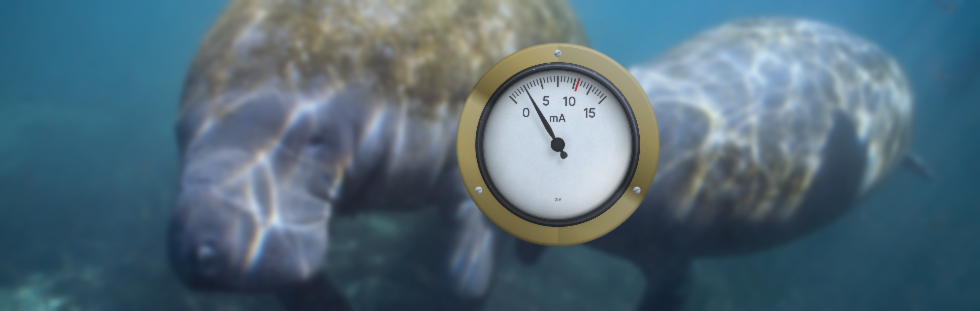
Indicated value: 2.5 mA
